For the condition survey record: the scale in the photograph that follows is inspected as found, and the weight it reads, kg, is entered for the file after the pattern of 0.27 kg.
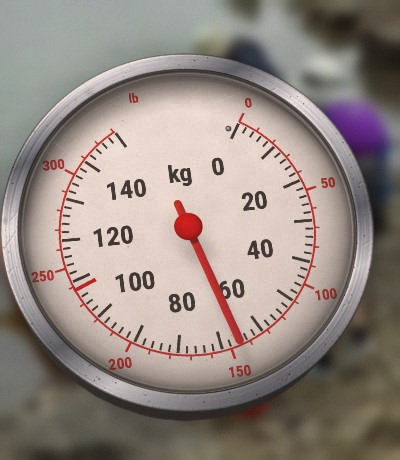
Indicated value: 66 kg
